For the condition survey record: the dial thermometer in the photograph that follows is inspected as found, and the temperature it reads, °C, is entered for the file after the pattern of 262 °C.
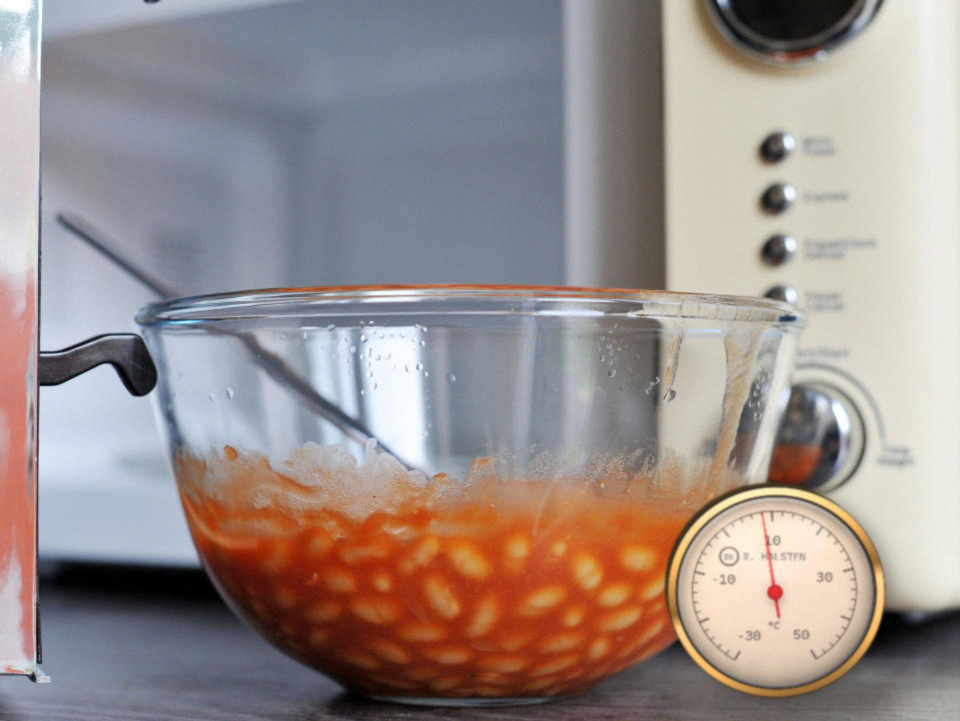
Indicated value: 8 °C
